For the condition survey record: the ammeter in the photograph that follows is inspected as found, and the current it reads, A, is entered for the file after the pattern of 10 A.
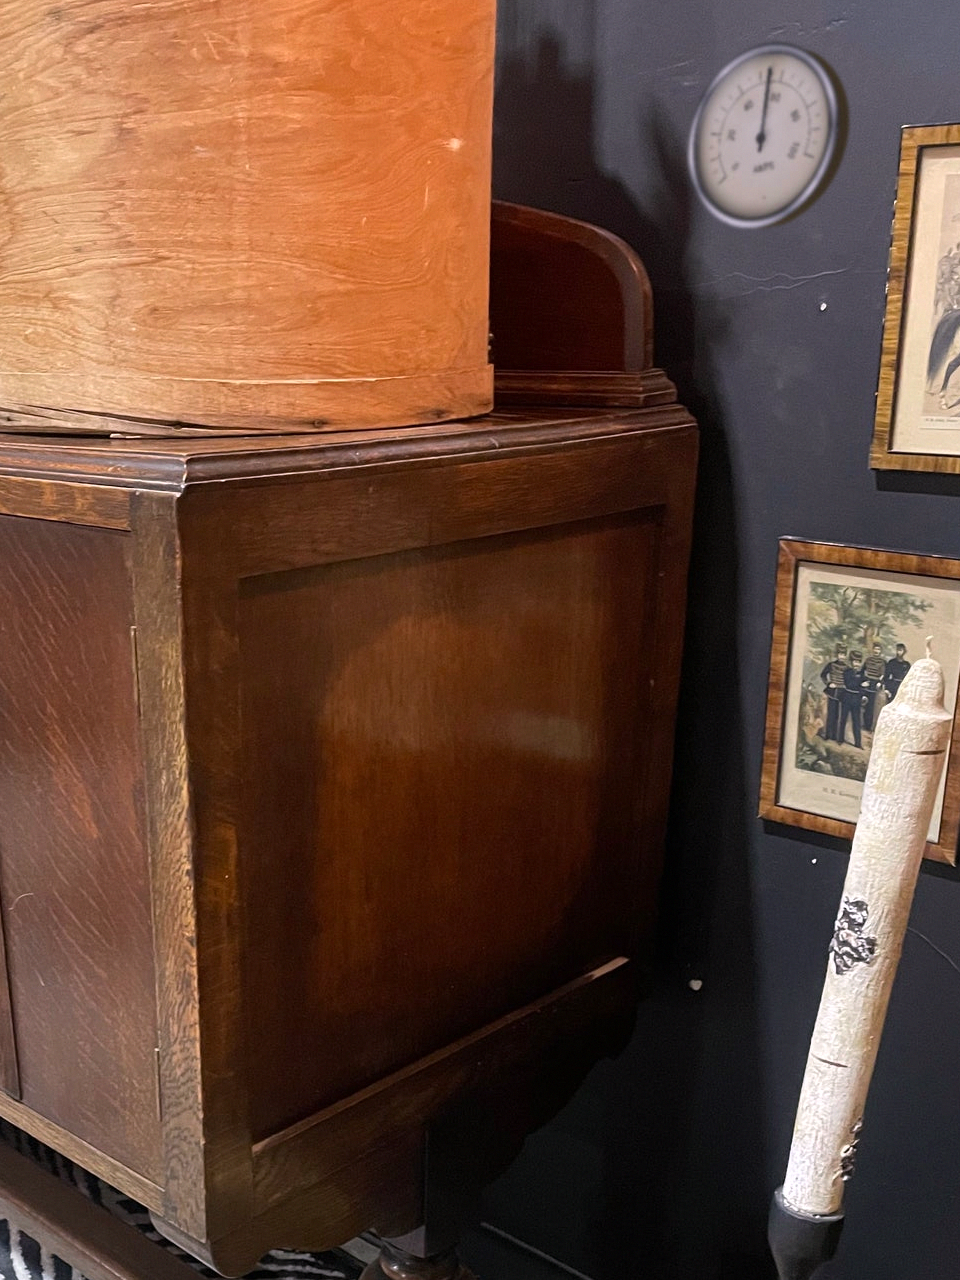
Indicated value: 55 A
